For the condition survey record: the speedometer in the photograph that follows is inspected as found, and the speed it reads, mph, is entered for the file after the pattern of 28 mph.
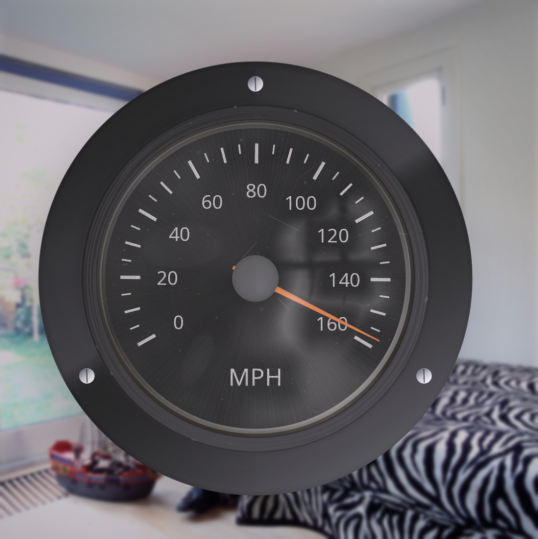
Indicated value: 157.5 mph
